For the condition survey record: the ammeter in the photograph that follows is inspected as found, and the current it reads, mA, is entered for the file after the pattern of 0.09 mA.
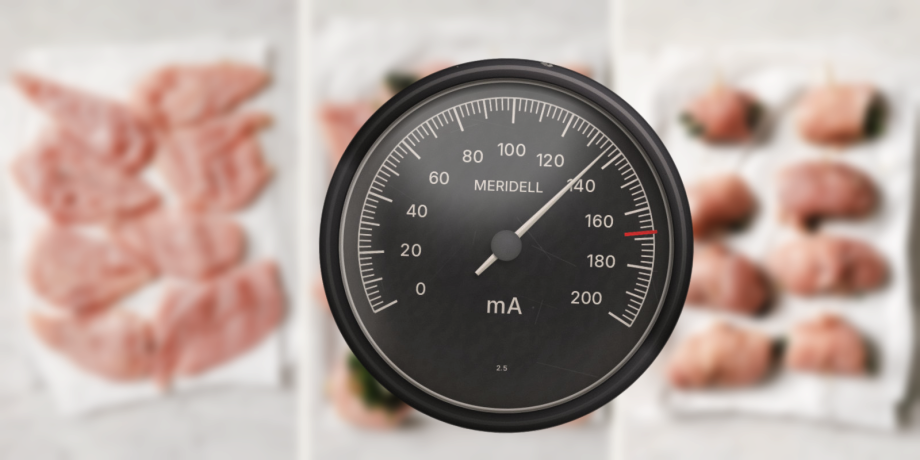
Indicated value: 136 mA
